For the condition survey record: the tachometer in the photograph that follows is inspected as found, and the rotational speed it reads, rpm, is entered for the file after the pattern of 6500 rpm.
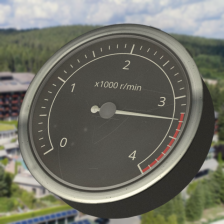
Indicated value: 3300 rpm
